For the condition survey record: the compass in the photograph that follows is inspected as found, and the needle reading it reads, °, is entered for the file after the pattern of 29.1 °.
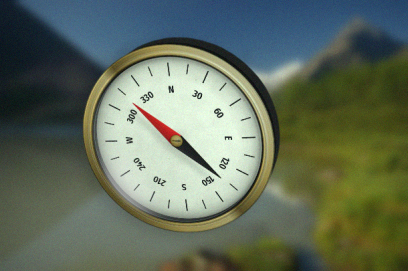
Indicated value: 315 °
